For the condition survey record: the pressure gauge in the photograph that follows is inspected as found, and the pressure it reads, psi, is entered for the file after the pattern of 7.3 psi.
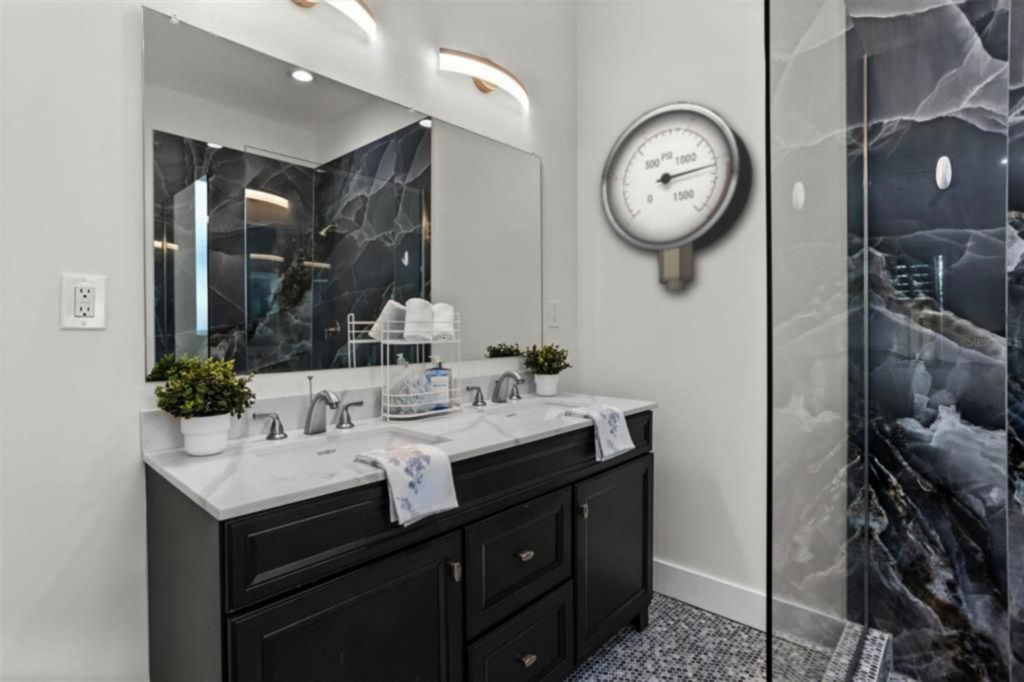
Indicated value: 1200 psi
